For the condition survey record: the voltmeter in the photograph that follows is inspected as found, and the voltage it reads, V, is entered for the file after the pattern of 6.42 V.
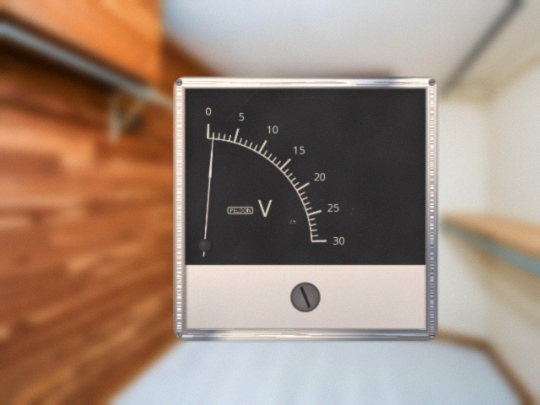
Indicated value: 1 V
